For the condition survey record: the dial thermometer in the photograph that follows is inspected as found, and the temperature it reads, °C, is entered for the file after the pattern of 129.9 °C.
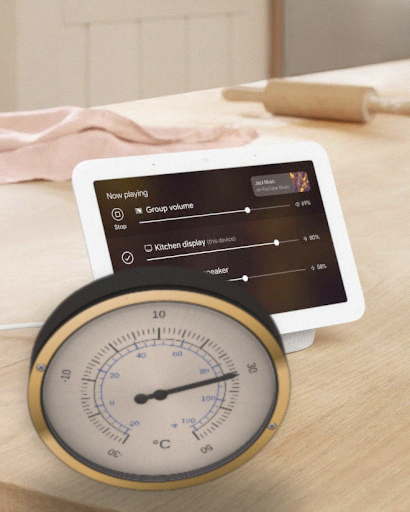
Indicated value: 30 °C
